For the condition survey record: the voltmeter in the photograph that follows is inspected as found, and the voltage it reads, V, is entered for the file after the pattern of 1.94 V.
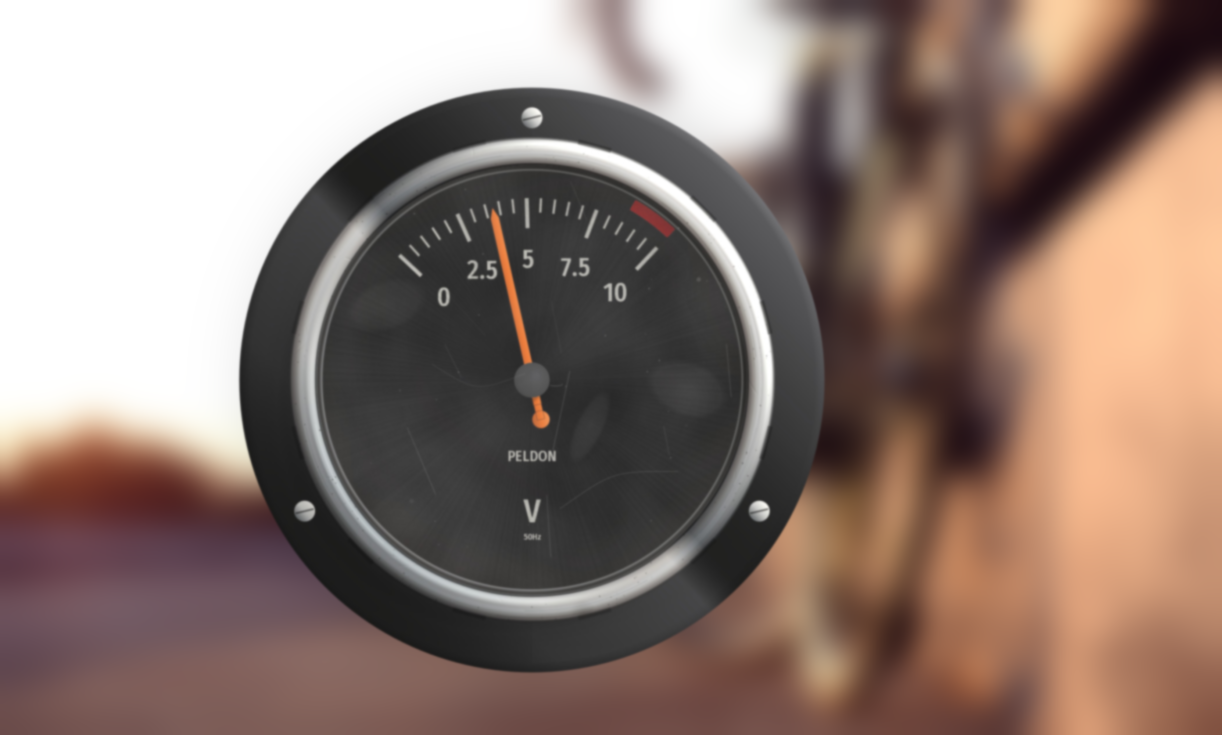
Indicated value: 3.75 V
